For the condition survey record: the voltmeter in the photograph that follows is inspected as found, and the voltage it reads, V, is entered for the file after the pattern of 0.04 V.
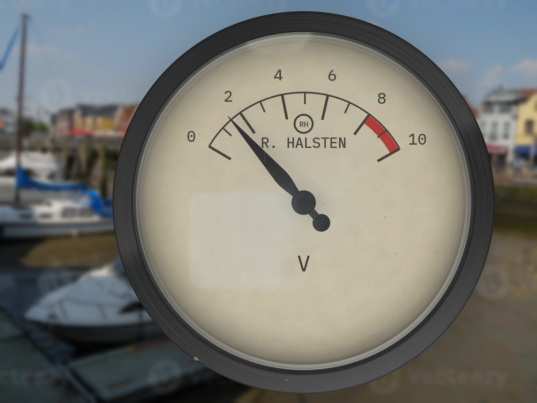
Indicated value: 1.5 V
